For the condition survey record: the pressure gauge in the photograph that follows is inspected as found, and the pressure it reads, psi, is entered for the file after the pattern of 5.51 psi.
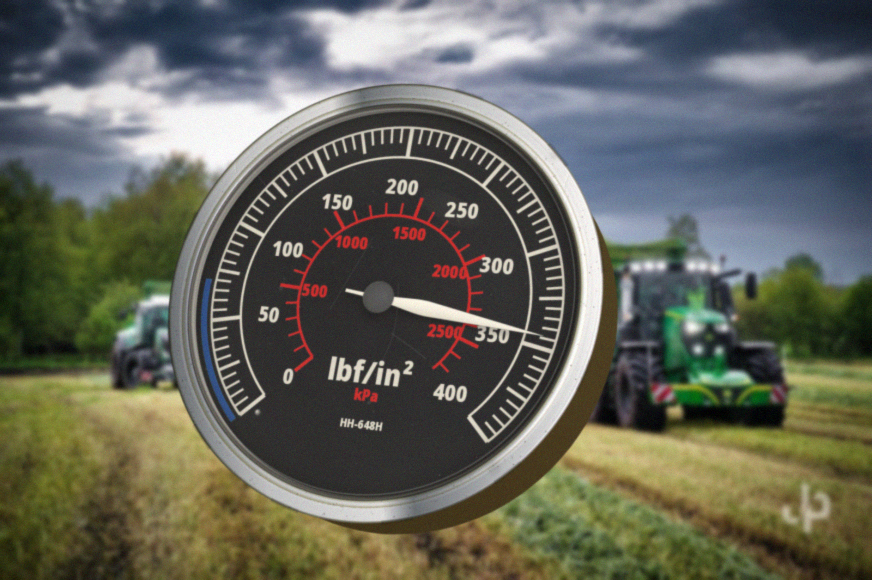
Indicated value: 345 psi
